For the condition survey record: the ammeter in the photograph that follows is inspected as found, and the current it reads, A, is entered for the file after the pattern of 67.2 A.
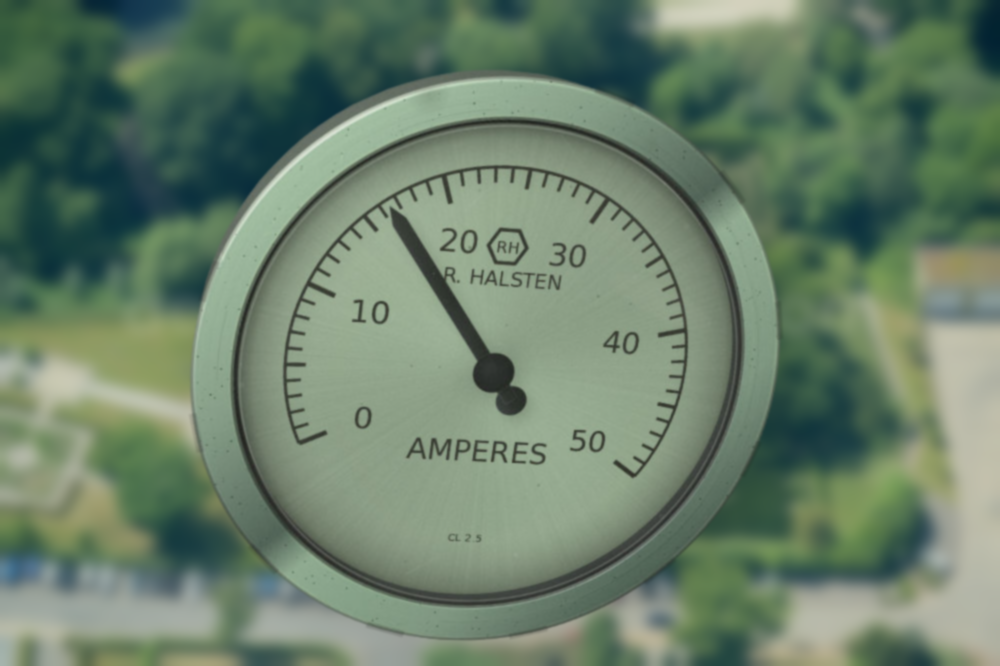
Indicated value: 16.5 A
